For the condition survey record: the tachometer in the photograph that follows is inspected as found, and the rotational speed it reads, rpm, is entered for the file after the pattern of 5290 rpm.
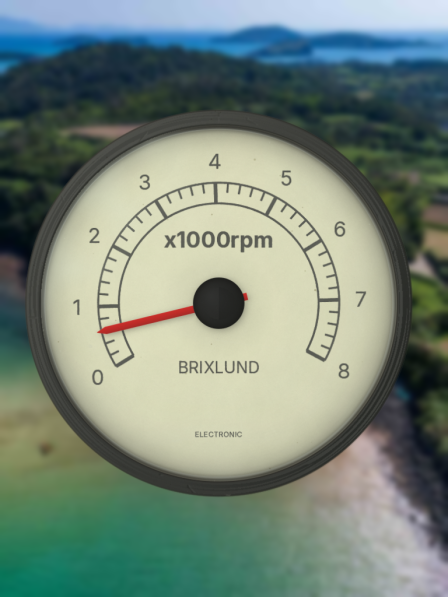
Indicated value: 600 rpm
